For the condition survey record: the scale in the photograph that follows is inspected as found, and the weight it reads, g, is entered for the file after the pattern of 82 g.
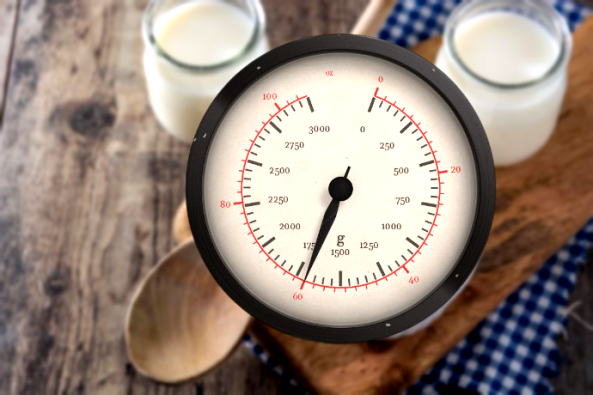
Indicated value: 1700 g
